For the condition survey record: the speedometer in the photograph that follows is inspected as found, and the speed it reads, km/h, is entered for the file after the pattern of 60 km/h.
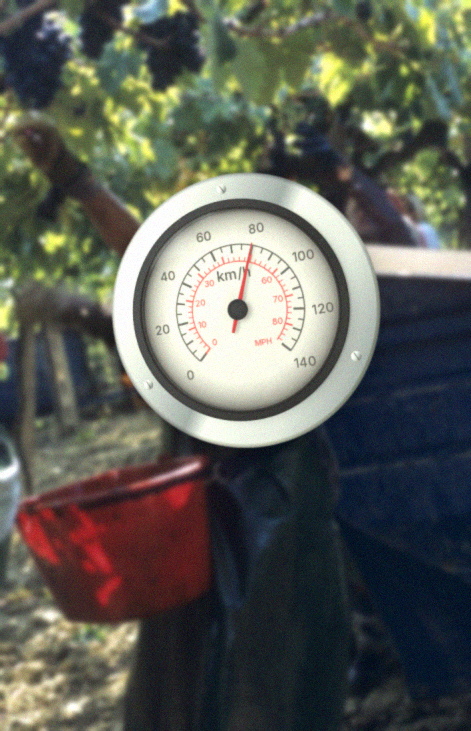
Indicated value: 80 km/h
